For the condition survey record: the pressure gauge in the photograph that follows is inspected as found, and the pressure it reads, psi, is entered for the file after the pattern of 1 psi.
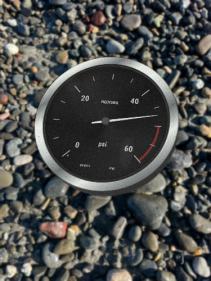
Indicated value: 47.5 psi
